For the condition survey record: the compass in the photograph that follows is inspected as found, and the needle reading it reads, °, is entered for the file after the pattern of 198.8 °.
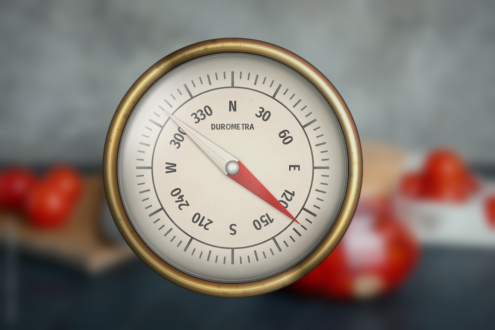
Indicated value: 130 °
